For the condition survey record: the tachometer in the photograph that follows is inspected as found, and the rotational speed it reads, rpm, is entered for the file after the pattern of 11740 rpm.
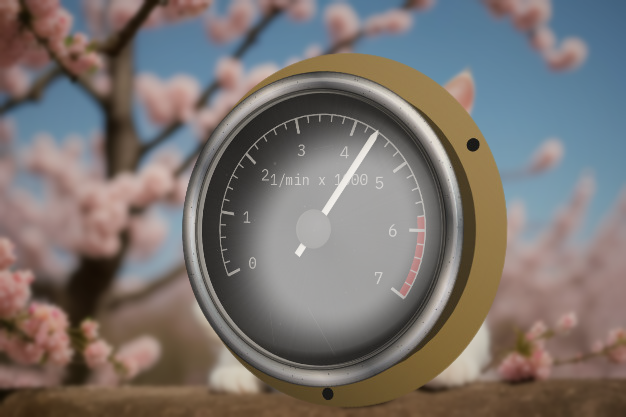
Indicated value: 4400 rpm
